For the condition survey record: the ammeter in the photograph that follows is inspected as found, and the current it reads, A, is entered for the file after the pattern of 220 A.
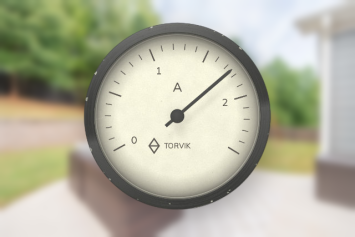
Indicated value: 1.75 A
